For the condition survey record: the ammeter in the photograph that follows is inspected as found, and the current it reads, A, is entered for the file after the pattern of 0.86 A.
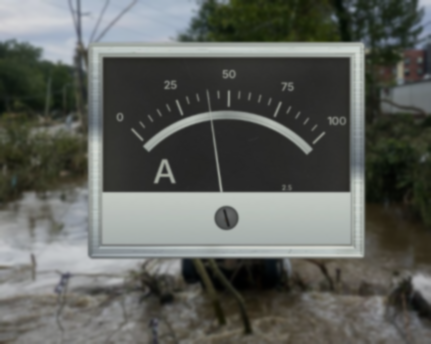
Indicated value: 40 A
